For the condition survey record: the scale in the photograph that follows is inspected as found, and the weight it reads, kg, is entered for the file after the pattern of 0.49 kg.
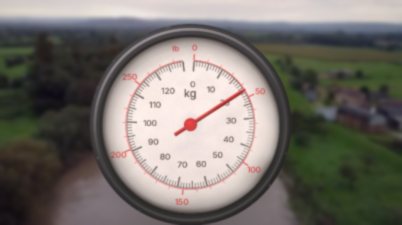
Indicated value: 20 kg
